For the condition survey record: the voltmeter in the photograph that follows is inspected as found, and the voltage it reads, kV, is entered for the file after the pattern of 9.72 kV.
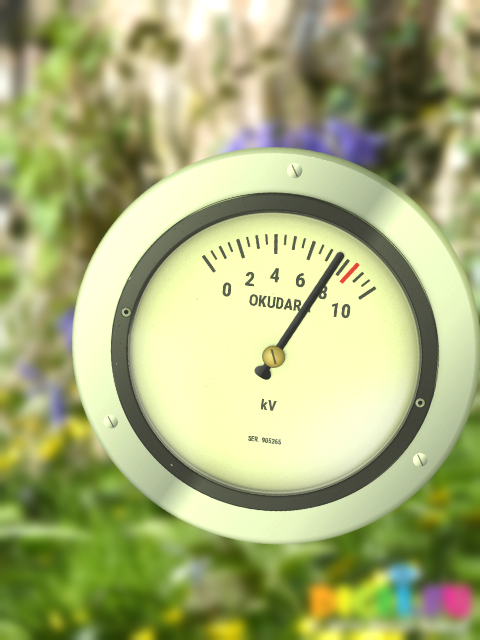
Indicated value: 7.5 kV
